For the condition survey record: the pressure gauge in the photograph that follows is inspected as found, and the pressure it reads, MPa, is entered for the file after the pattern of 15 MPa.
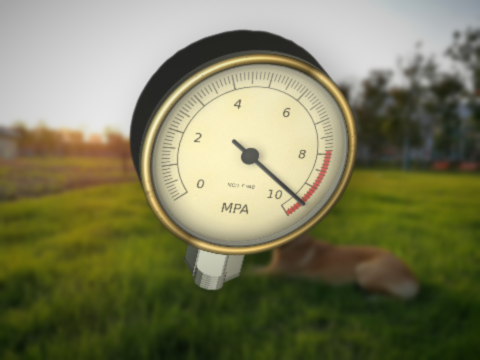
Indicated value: 9.5 MPa
